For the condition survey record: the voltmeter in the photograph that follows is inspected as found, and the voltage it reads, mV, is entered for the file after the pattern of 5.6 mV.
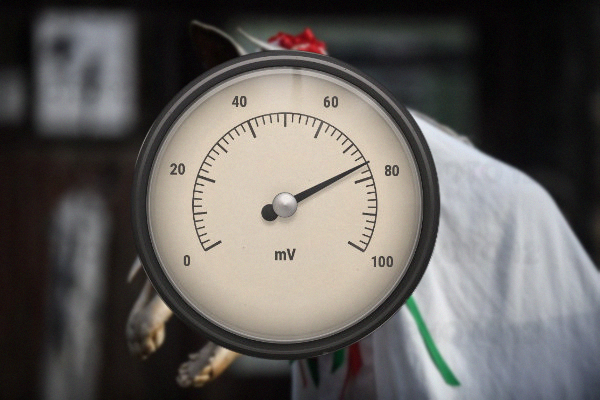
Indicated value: 76 mV
